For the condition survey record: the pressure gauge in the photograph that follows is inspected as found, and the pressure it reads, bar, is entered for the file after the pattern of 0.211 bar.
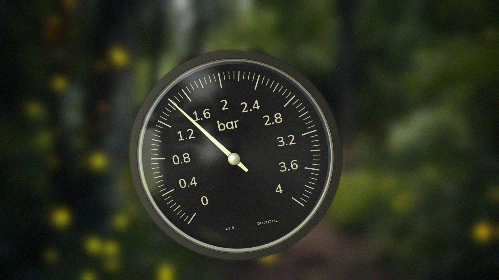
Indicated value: 1.45 bar
